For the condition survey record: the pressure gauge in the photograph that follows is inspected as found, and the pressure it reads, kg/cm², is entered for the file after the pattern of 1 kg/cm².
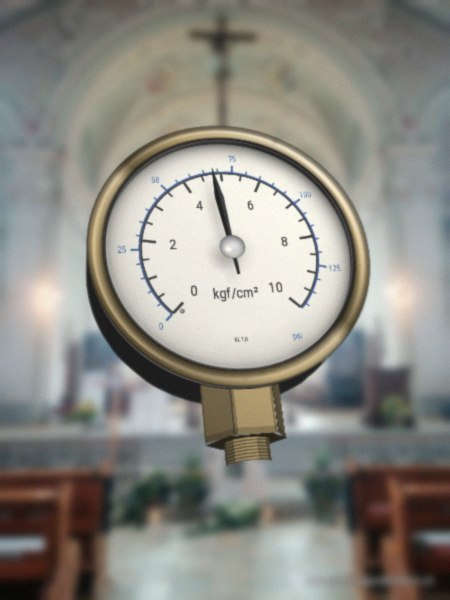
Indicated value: 4.75 kg/cm²
